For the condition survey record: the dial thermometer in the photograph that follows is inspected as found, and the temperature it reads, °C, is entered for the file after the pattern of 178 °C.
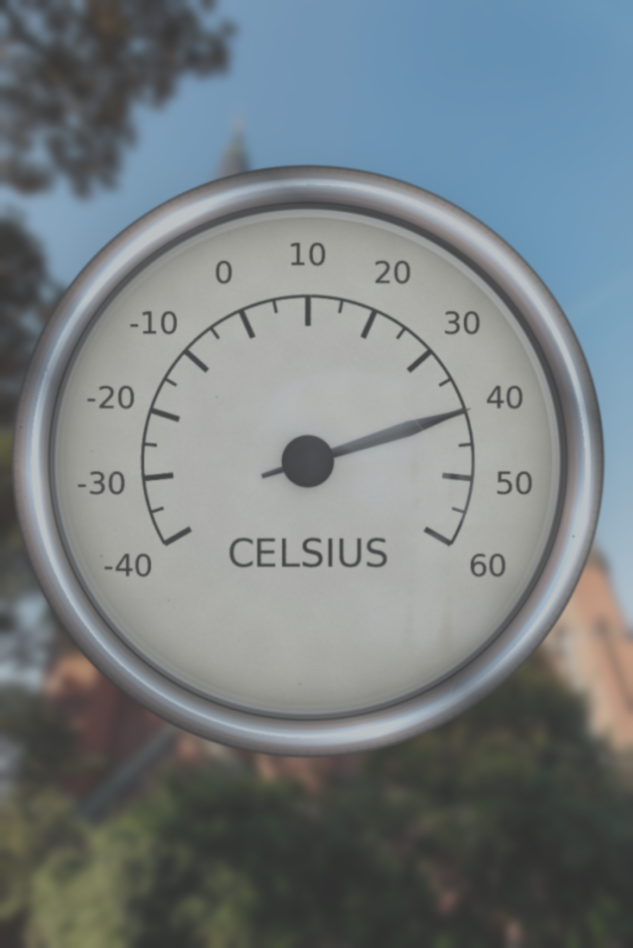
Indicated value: 40 °C
